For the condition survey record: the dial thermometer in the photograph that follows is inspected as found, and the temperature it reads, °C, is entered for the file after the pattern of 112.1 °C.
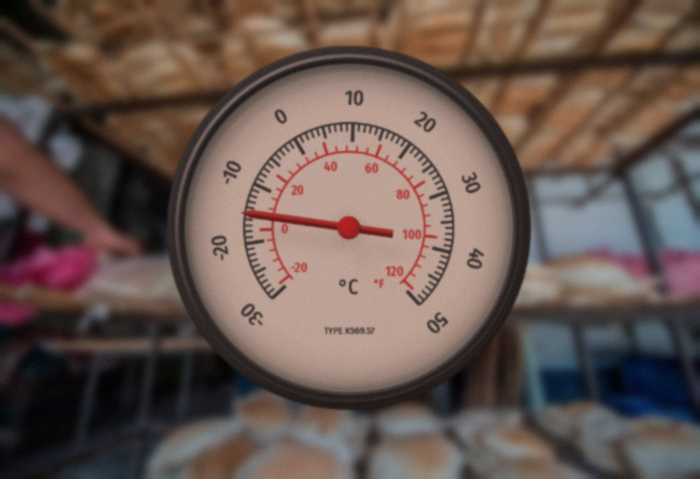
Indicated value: -15 °C
